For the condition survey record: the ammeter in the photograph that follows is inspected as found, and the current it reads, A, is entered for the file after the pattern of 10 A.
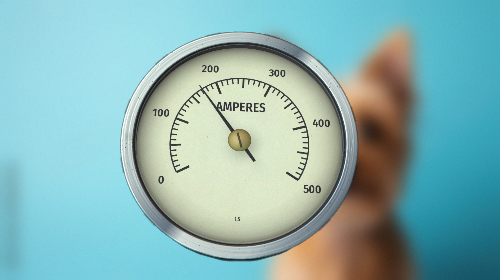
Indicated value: 170 A
